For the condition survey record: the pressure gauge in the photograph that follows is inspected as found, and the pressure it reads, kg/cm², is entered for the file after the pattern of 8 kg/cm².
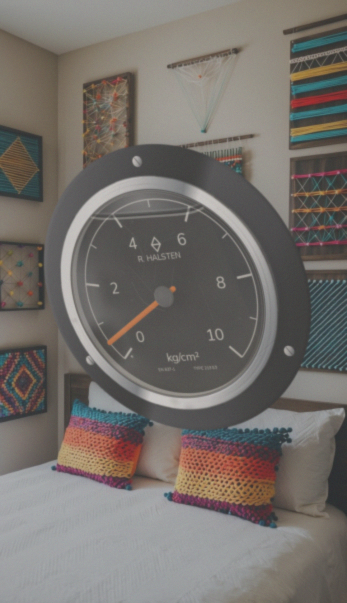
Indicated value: 0.5 kg/cm²
